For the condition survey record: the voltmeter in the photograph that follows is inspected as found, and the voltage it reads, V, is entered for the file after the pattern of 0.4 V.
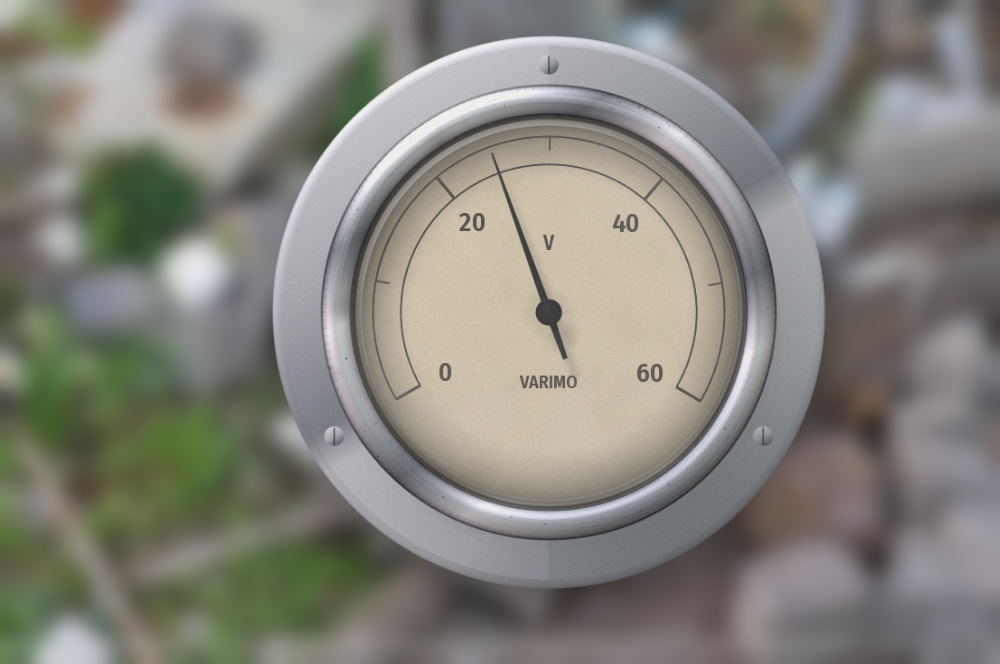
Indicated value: 25 V
